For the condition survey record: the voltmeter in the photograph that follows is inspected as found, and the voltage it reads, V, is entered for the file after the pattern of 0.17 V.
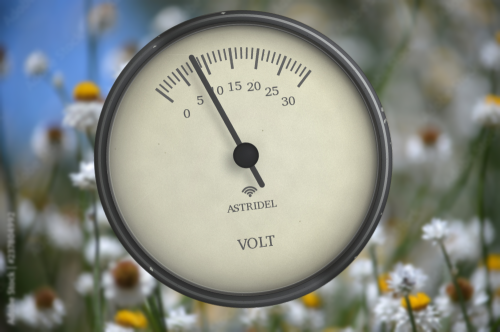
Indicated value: 8 V
